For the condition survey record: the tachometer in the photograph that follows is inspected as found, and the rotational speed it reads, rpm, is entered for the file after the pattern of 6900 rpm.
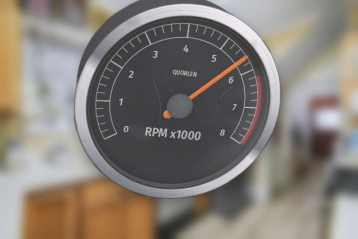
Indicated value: 5600 rpm
